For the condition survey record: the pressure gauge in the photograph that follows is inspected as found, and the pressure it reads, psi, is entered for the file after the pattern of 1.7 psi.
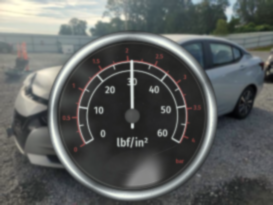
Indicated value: 30 psi
